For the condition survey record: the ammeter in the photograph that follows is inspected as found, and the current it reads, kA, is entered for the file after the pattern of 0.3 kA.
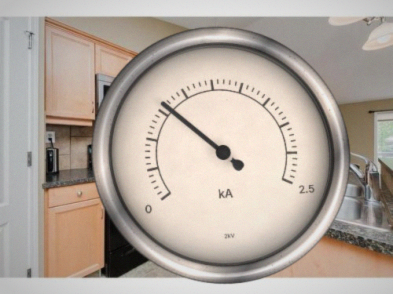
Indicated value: 0.8 kA
